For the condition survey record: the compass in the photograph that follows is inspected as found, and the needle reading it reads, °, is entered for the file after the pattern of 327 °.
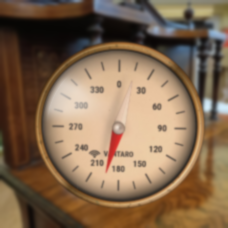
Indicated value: 195 °
